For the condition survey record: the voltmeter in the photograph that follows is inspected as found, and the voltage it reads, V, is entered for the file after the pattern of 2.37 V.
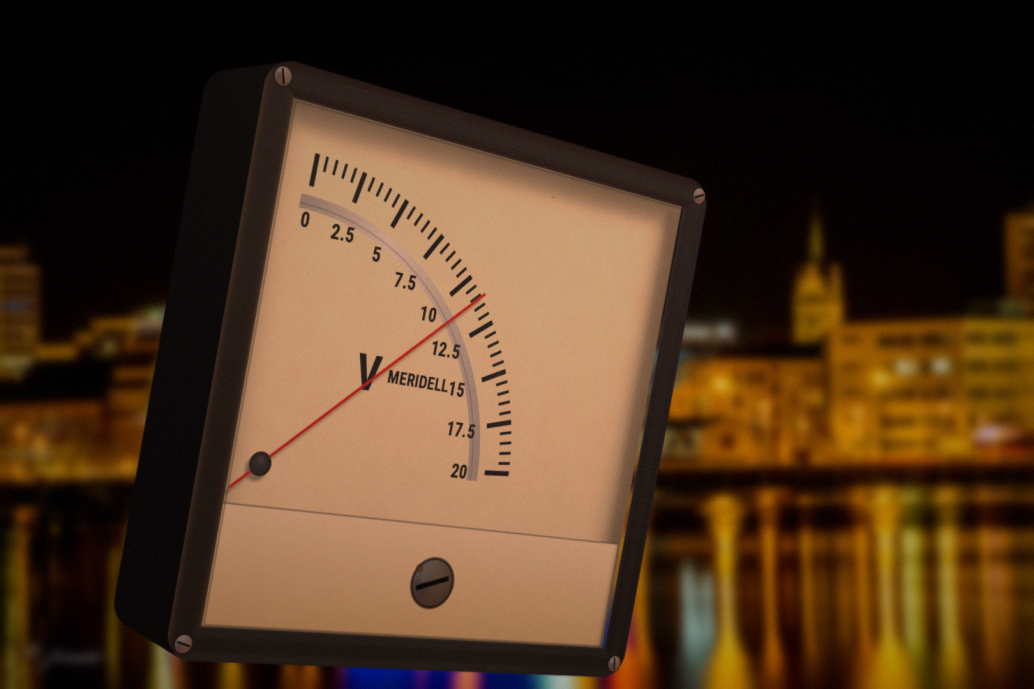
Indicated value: 11 V
